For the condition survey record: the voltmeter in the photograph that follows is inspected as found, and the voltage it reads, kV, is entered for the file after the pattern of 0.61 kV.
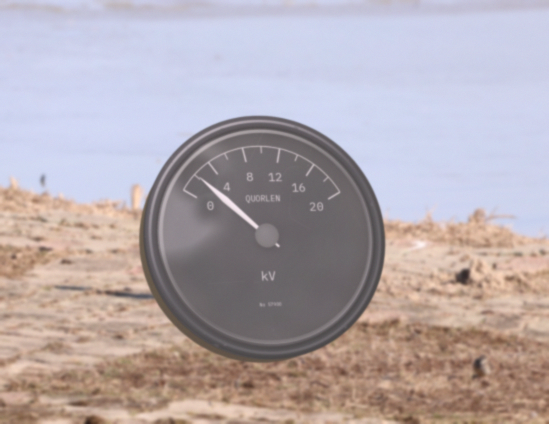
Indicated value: 2 kV
